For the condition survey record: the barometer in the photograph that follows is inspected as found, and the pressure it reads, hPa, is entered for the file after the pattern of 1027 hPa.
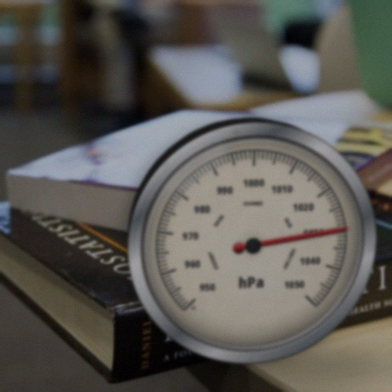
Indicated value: 1030 hPa
